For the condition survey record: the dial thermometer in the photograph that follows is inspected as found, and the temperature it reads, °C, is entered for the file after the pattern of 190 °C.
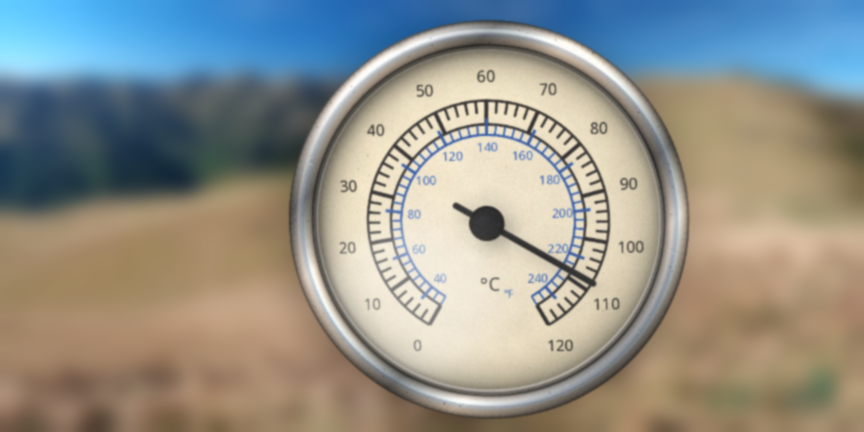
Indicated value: 108 °C
